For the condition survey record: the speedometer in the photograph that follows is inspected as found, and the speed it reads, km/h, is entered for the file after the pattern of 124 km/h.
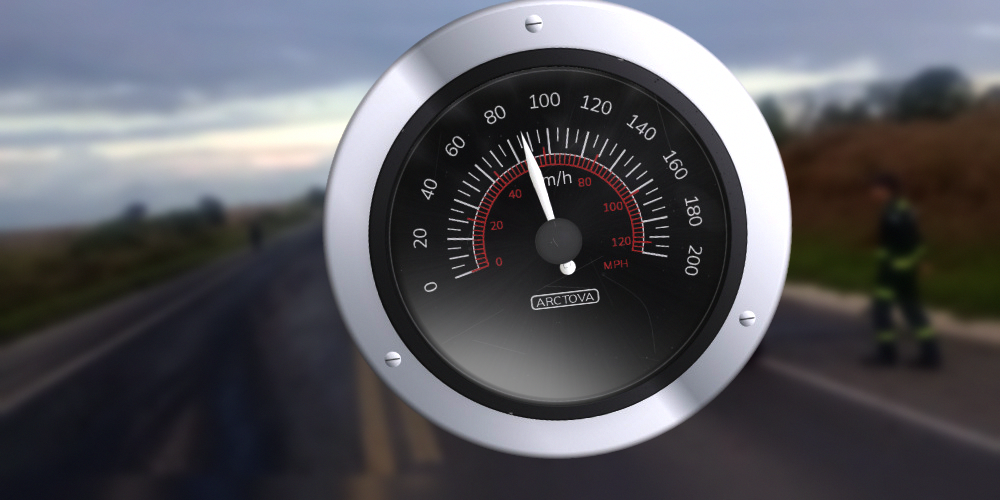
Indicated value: 87.5 km/h
